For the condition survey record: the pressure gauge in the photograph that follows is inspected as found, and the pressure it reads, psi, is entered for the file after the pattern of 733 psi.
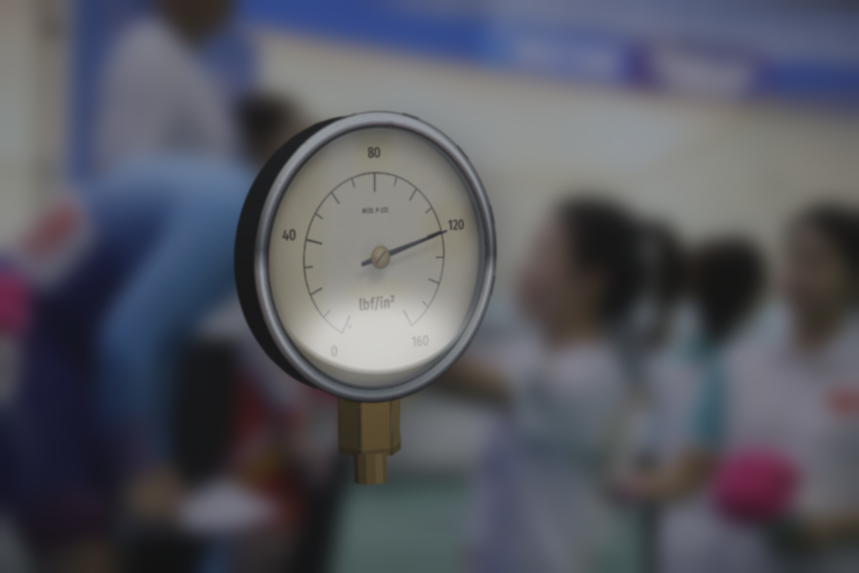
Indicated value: 120 psi
